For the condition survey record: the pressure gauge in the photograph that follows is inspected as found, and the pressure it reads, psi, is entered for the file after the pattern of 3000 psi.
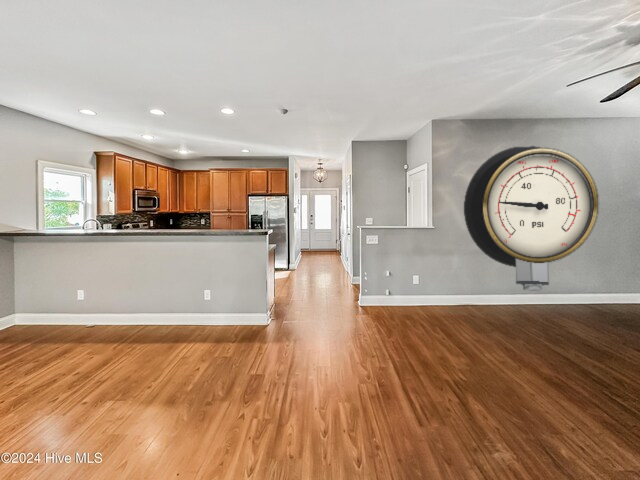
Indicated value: 20 psi
